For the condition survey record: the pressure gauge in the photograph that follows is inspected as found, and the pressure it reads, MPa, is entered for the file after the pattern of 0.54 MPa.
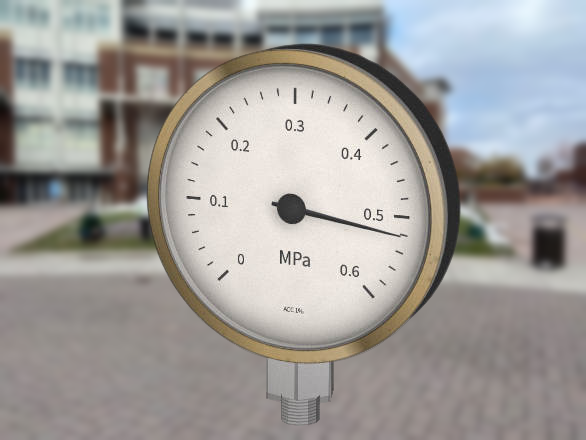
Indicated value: 0.52 MPa
